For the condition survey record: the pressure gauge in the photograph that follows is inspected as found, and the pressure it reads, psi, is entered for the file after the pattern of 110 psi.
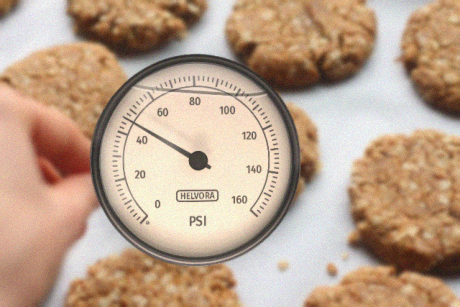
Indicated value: 46 psi
